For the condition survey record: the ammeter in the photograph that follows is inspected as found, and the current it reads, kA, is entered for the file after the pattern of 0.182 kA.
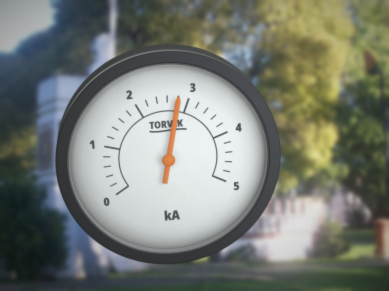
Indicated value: 2.8 kA
